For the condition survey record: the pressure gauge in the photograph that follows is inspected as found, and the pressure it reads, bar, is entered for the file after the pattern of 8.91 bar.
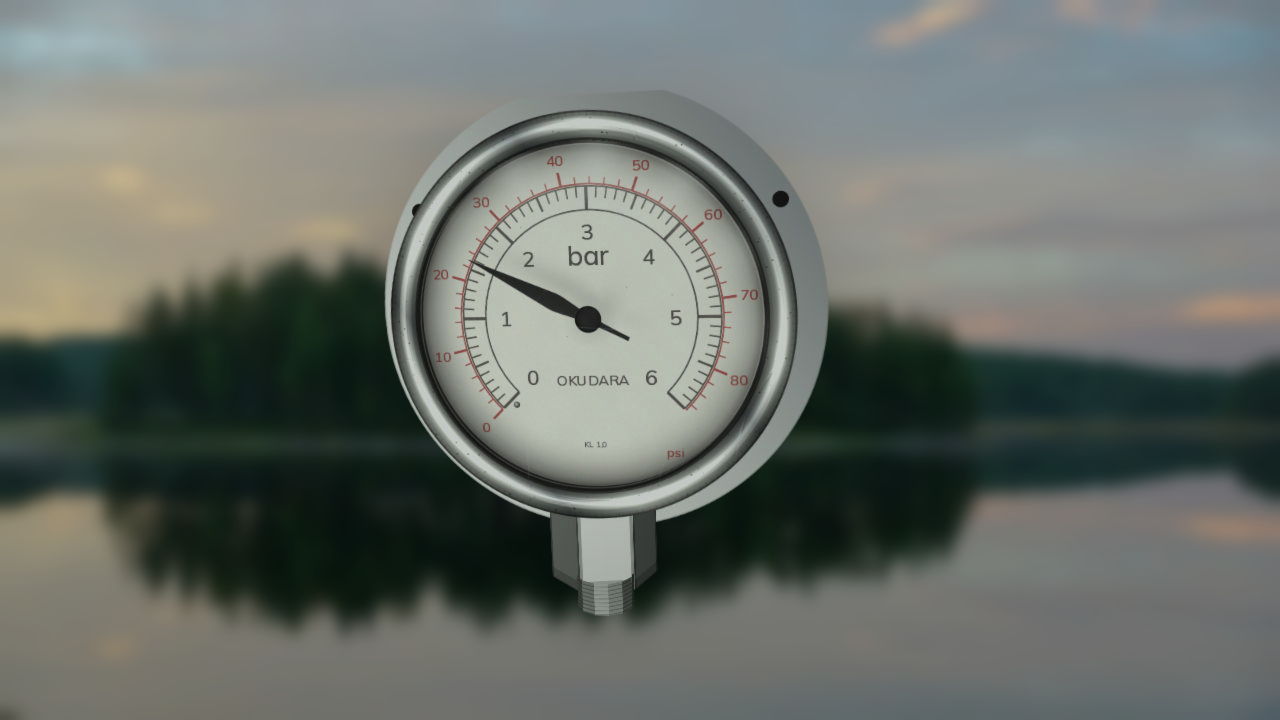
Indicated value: 1.6 bar
